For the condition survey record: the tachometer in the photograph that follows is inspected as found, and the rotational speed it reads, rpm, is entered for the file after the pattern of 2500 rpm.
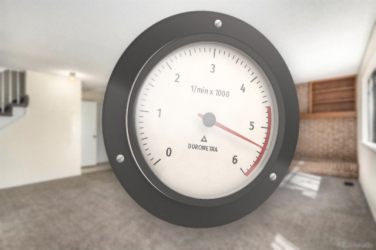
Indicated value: 5400 rpm
